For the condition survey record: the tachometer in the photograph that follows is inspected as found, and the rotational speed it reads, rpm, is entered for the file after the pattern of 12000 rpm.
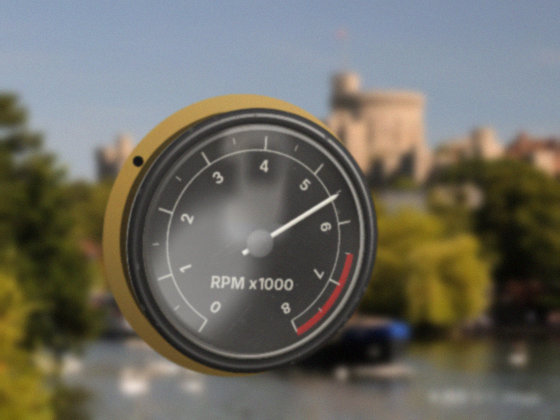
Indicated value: 5500 rpm
